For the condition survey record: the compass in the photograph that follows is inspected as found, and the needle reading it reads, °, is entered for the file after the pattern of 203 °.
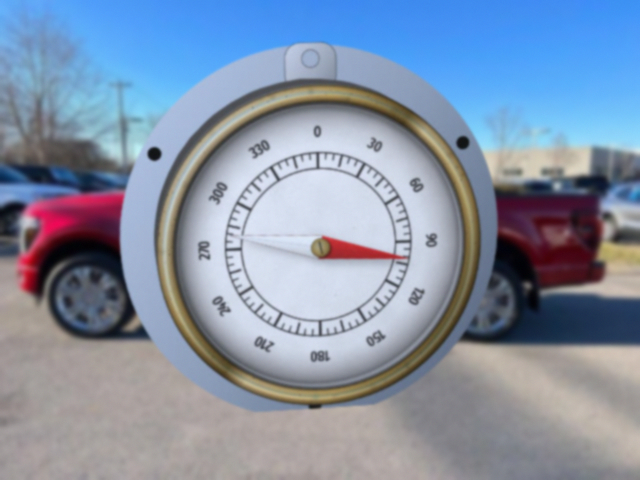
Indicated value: 100 °
